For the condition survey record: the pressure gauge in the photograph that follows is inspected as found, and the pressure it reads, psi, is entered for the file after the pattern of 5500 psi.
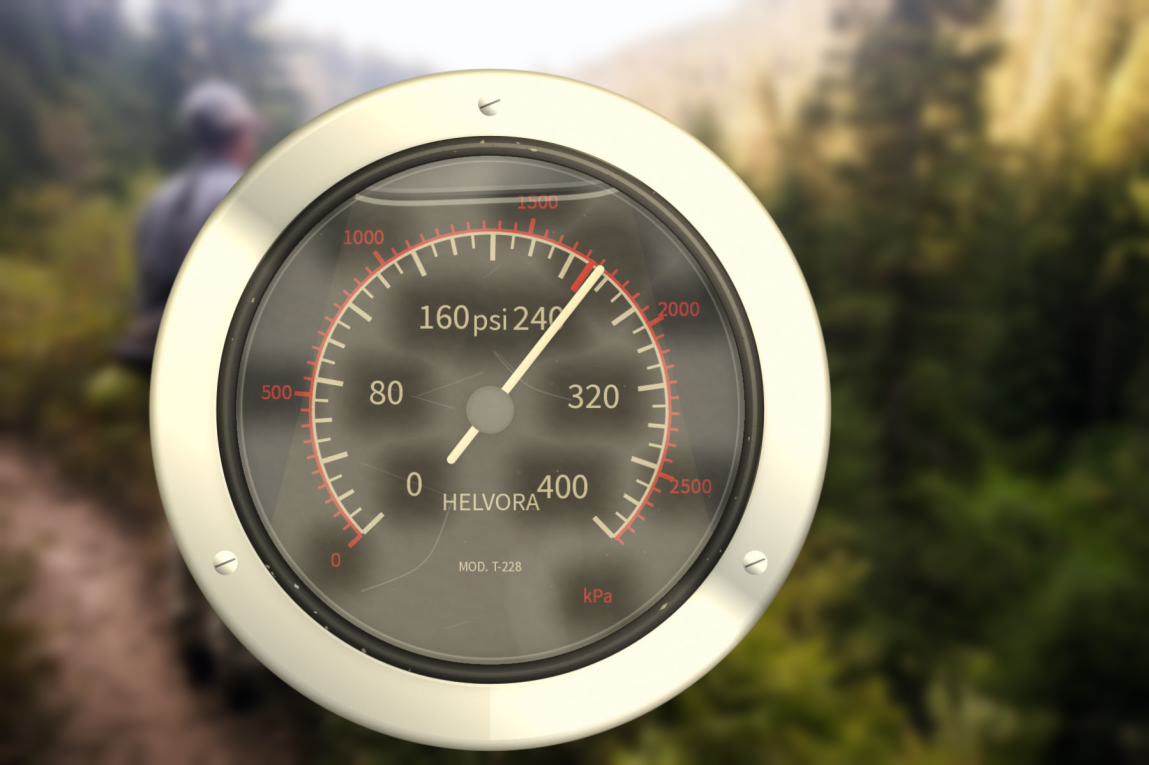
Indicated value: 255 psi
